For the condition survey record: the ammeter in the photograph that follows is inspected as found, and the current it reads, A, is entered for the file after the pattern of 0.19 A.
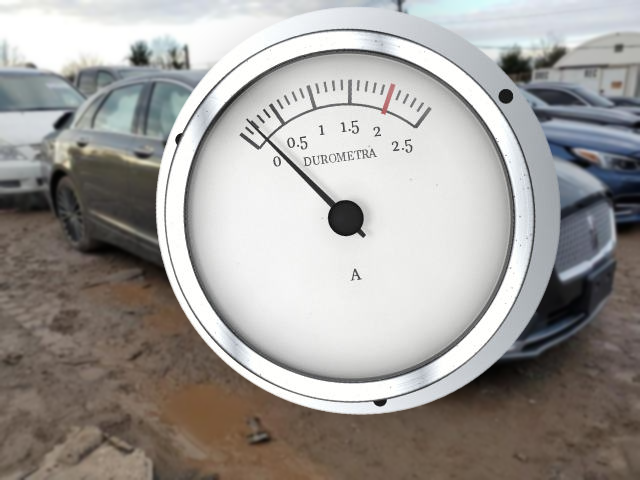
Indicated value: 0.2 A
